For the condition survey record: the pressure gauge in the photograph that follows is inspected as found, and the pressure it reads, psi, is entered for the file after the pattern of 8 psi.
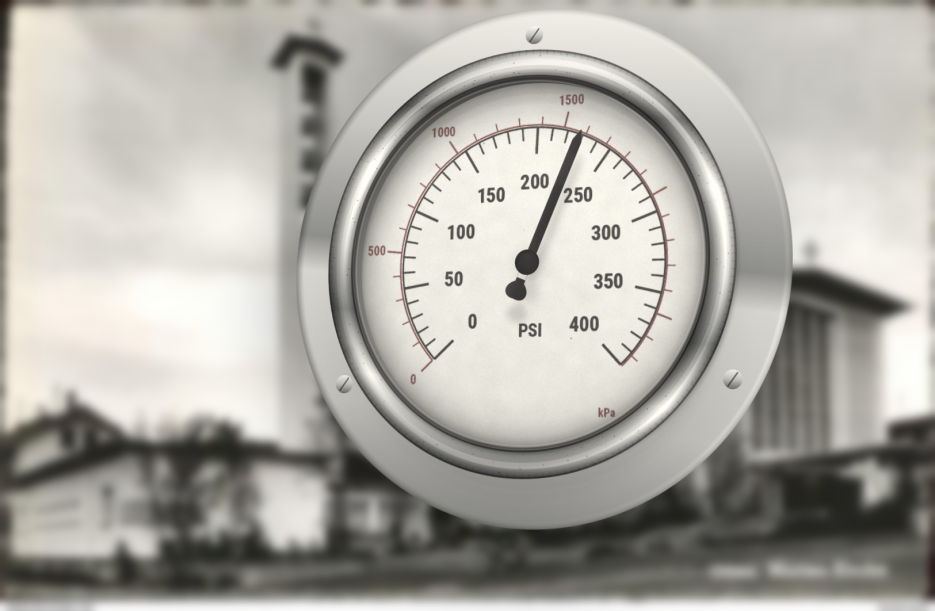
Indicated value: 230 psi
